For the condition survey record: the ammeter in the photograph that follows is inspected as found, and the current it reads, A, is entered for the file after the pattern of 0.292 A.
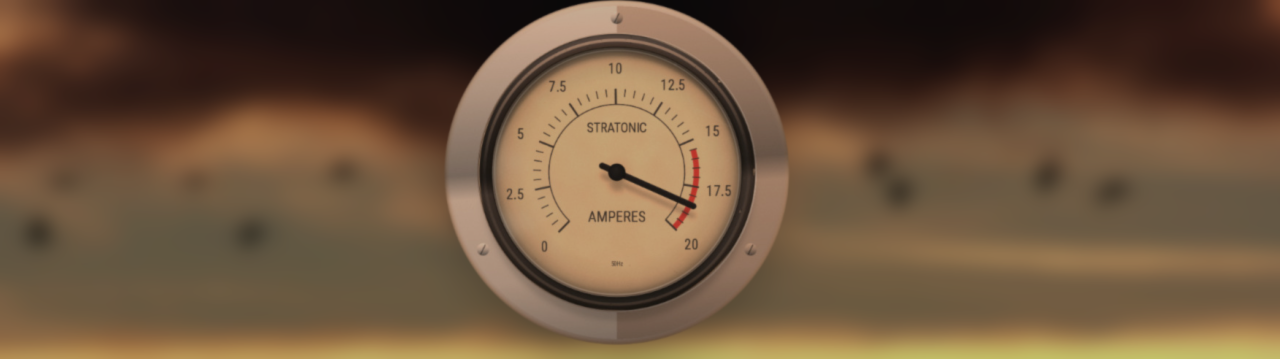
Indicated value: 18.5 A
